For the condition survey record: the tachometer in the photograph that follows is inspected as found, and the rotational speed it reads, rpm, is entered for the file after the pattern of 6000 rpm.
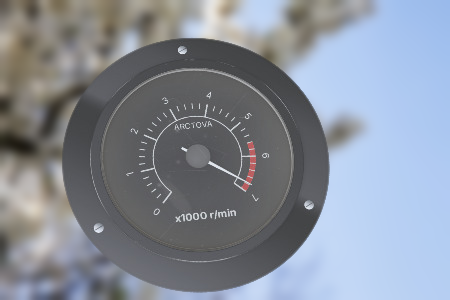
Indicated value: 6800 rpm
